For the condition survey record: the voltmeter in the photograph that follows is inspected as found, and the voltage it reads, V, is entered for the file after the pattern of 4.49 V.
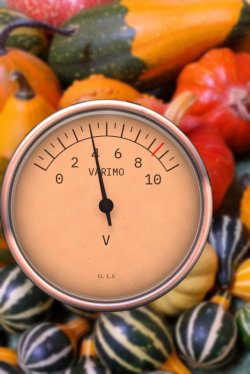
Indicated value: 4 V
